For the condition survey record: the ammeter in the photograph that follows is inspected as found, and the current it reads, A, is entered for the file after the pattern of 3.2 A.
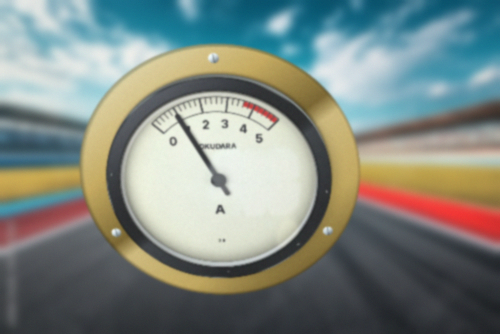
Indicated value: 1 A
